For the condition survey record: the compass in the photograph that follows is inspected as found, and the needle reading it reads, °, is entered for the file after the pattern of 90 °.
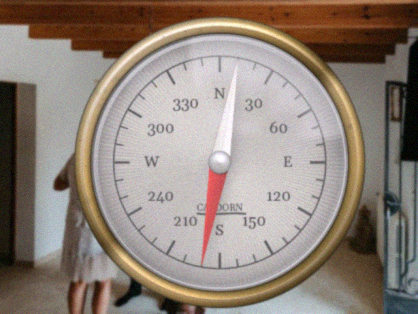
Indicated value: 190 °
